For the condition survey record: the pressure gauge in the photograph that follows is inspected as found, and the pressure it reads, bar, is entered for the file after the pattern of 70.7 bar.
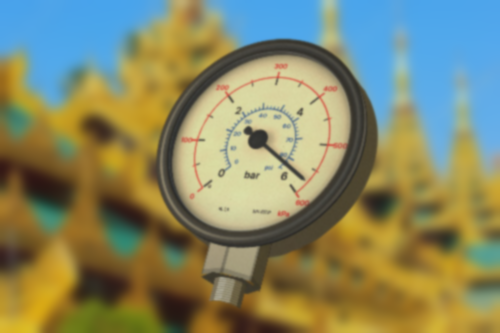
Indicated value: 5.75 bar
